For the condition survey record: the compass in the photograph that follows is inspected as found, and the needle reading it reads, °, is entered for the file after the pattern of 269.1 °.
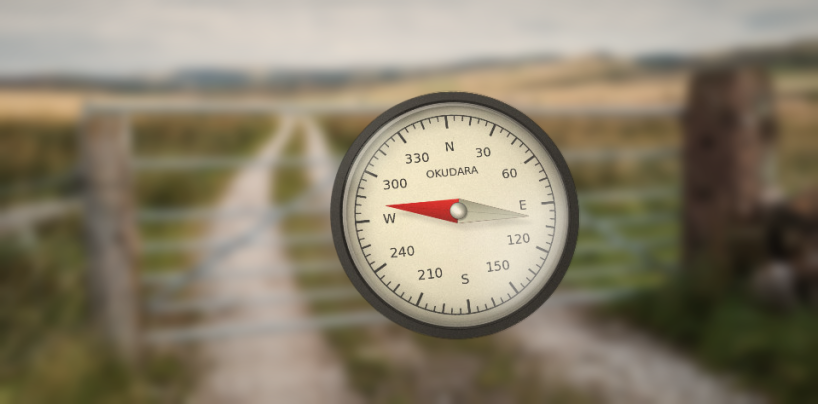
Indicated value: 280 °
